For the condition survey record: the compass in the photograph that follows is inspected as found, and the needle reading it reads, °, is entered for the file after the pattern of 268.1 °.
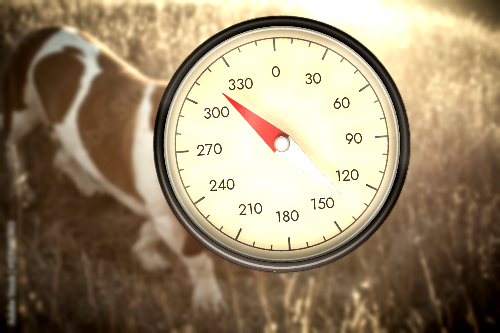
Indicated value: 315 °
